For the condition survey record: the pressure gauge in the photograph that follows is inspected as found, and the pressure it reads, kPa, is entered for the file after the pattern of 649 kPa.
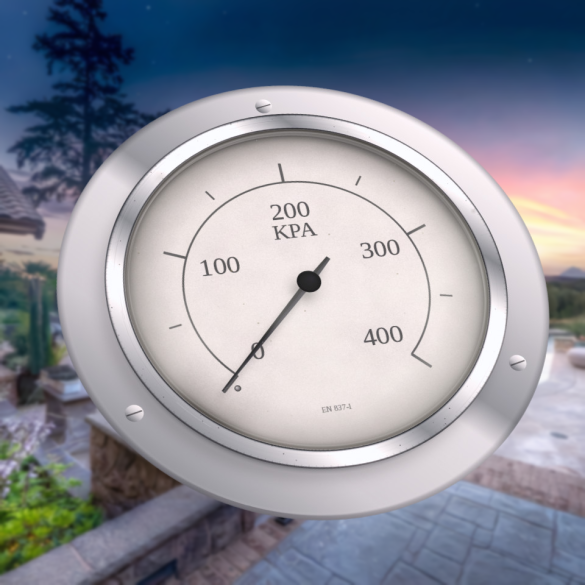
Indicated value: 0 kPa
